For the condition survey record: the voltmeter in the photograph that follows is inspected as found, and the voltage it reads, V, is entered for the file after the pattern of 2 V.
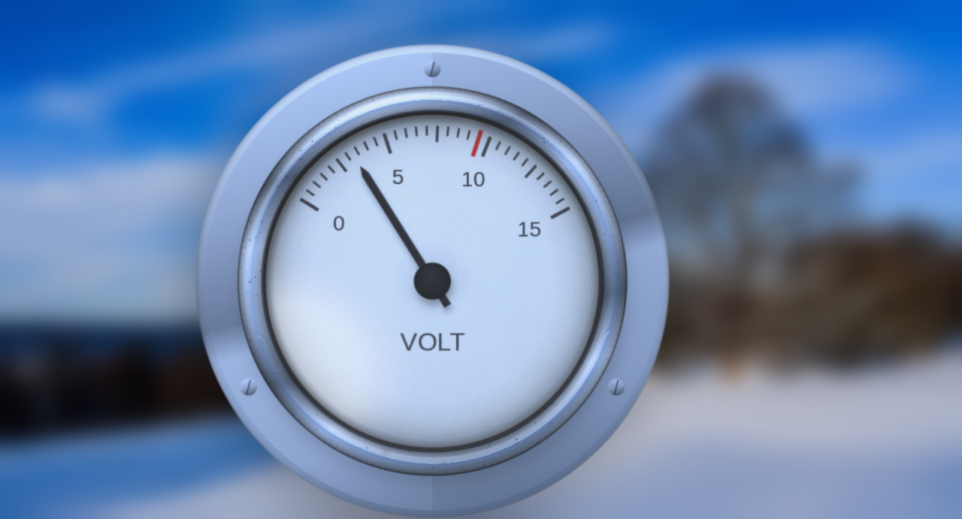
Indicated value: 3.25 V
